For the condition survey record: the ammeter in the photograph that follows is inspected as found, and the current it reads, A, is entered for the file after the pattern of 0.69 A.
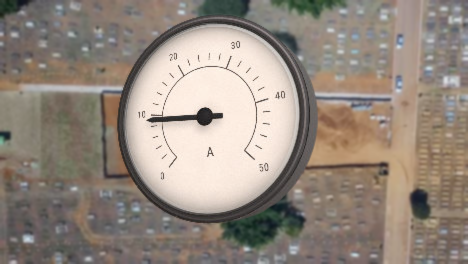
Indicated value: 9 A
